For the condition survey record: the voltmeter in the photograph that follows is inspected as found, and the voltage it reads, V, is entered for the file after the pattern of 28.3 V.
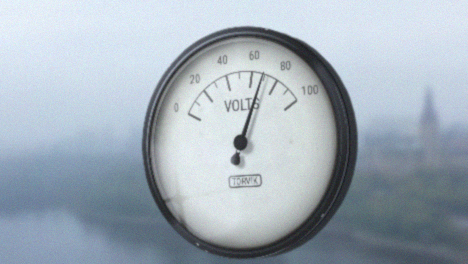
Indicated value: 70 V
